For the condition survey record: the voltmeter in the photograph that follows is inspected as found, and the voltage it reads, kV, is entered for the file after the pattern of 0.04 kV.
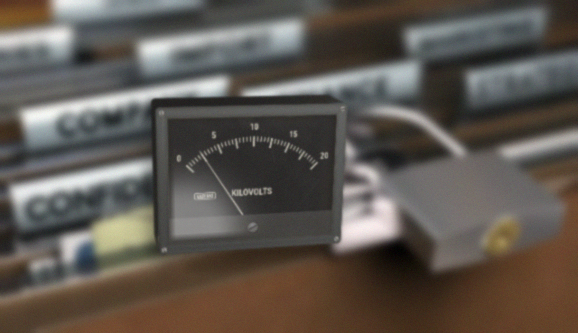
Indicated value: 2.5 kV
